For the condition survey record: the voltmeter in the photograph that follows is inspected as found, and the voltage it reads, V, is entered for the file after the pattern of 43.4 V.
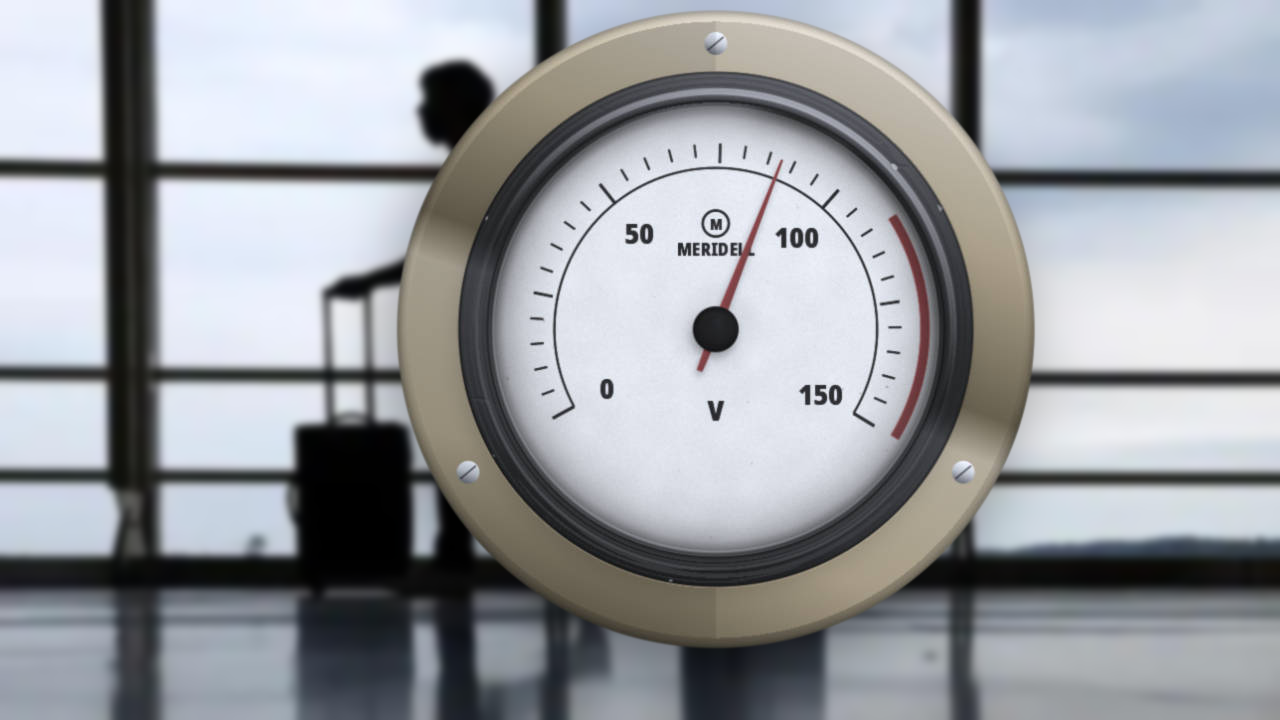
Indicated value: 87.5 V
